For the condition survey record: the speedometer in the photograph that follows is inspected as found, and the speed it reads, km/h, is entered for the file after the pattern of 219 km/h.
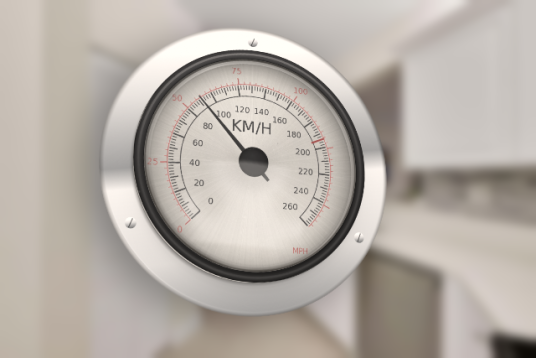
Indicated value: 90 km/h
